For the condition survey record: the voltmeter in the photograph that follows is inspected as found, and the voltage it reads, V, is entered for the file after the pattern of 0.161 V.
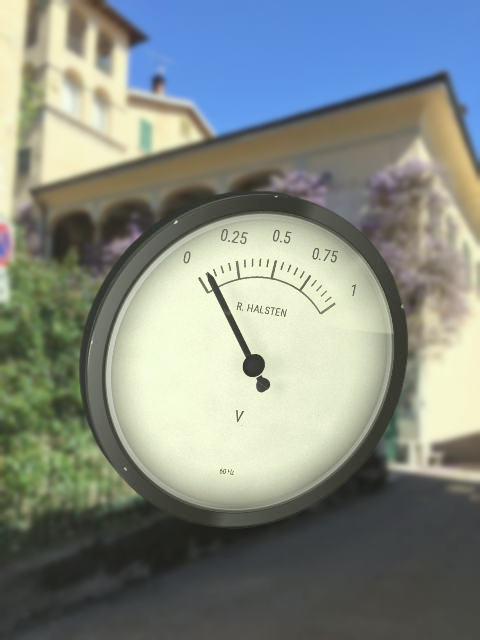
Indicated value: 0.05 V
